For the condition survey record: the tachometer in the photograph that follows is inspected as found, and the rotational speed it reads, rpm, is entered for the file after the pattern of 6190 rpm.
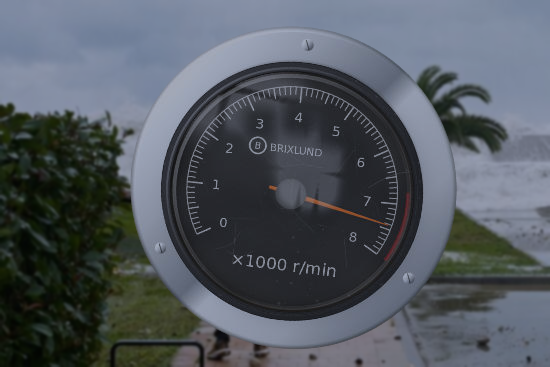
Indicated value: 7400 rpm
